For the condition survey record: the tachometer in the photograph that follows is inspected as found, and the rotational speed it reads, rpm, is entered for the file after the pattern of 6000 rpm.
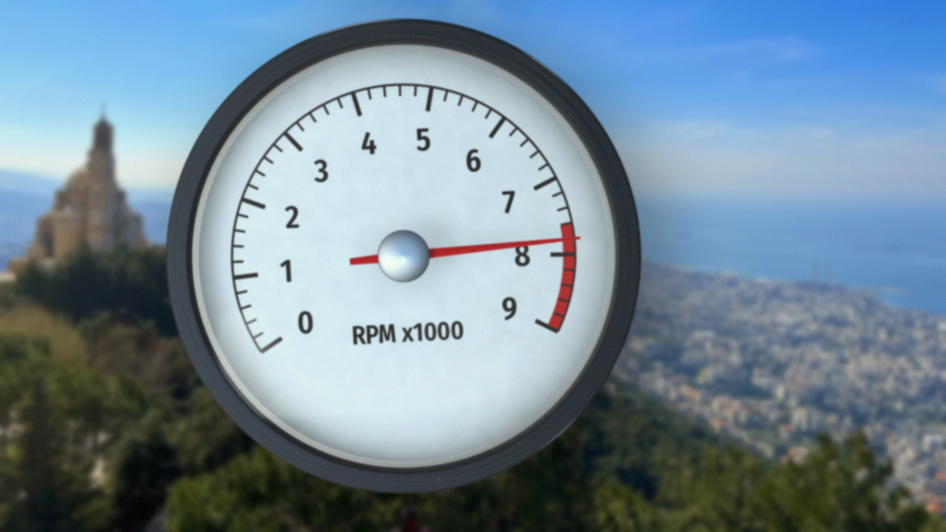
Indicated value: 7800 rpm
